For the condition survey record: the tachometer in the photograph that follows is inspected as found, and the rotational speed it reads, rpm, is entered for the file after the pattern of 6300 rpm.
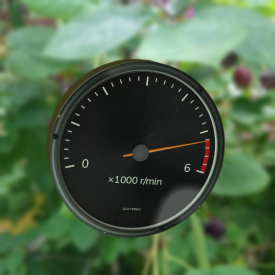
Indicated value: 5200 rpm
